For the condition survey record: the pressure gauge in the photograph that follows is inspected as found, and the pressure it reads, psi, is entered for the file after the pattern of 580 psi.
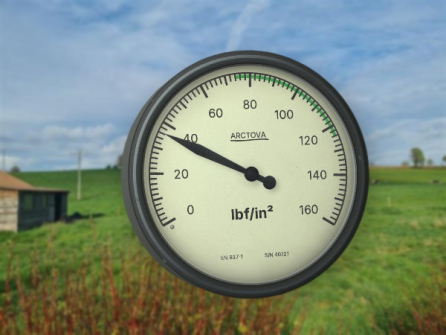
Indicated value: 36 psi
